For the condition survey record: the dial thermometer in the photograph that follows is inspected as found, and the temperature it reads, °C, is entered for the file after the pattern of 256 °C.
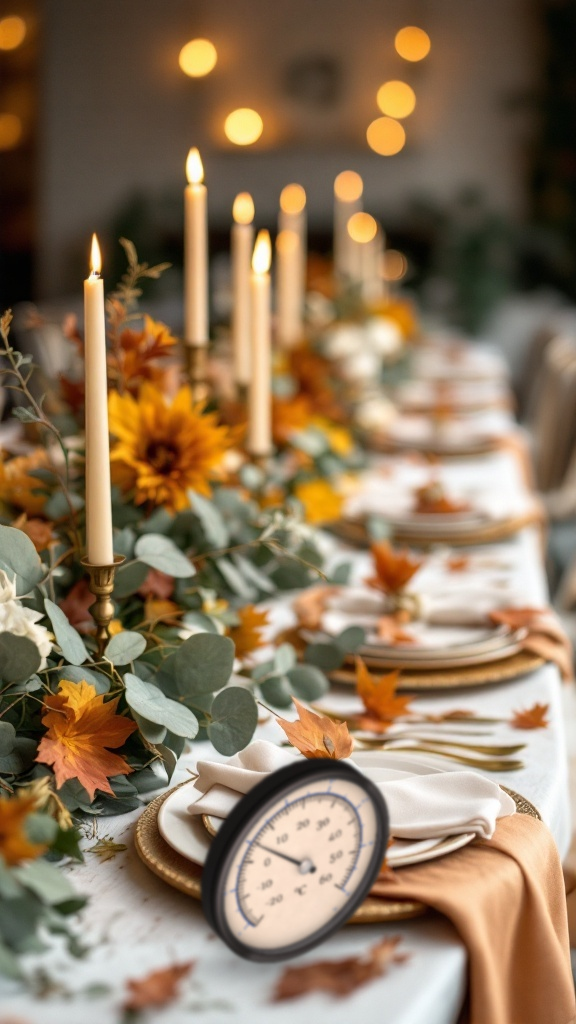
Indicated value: 5 °C
